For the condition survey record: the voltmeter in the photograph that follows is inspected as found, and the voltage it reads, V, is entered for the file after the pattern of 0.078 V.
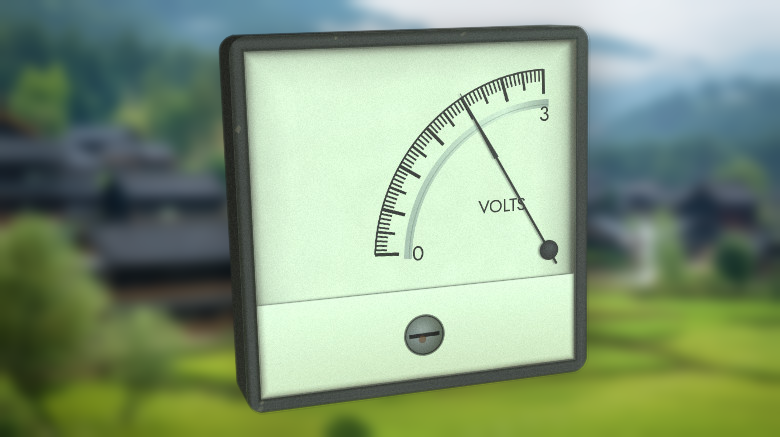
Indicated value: 2 V
